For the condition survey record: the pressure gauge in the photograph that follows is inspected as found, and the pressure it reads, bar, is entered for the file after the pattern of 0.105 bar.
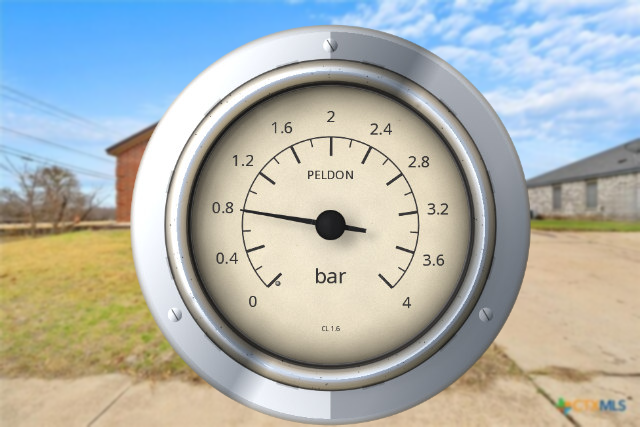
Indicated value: 0.8 bar
